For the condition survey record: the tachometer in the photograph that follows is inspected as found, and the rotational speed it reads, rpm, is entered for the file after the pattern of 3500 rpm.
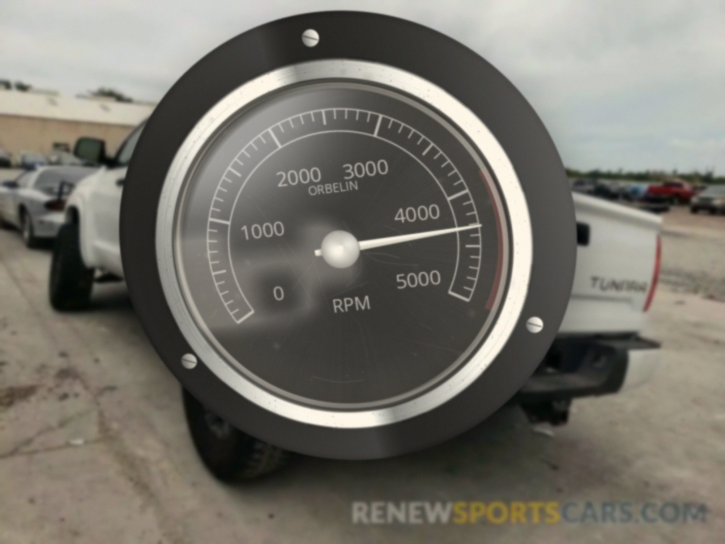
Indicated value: 4300 rpm
